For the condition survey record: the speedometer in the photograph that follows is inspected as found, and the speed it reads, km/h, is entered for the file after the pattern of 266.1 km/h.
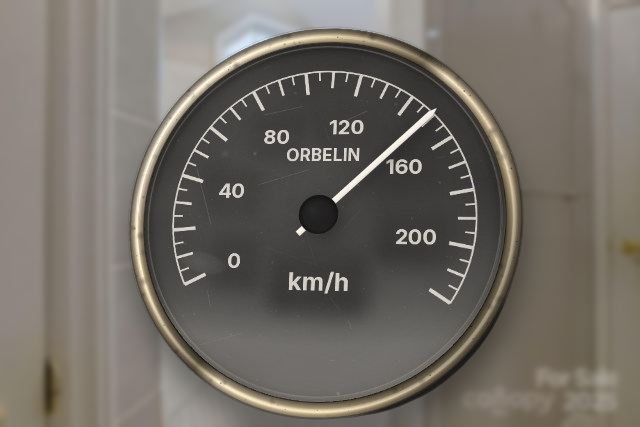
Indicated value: 150 km/h
